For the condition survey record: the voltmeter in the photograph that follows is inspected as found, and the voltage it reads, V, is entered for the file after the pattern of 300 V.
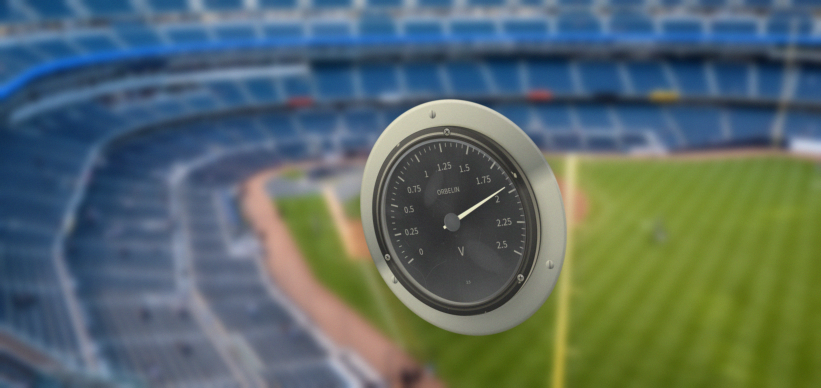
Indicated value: 1.95 V
